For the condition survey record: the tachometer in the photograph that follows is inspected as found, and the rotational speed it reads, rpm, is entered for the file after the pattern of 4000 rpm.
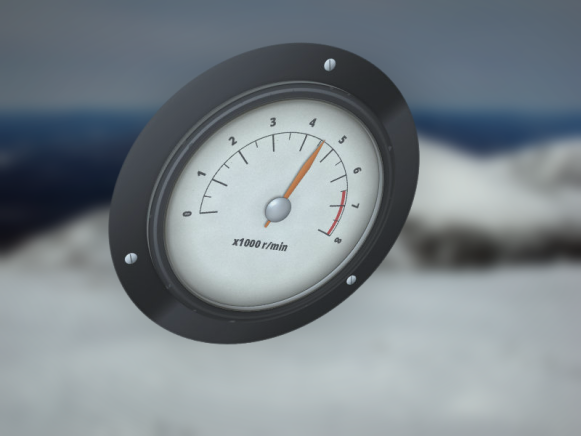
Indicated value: 4500 rpm
